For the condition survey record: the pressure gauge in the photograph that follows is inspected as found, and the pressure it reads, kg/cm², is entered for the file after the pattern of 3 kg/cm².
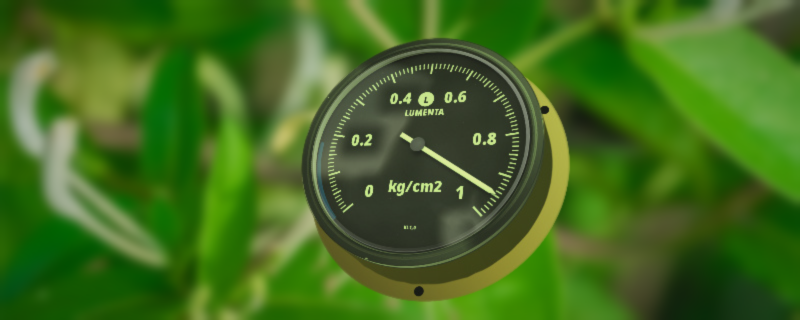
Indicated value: 0.95 kg/cm²
